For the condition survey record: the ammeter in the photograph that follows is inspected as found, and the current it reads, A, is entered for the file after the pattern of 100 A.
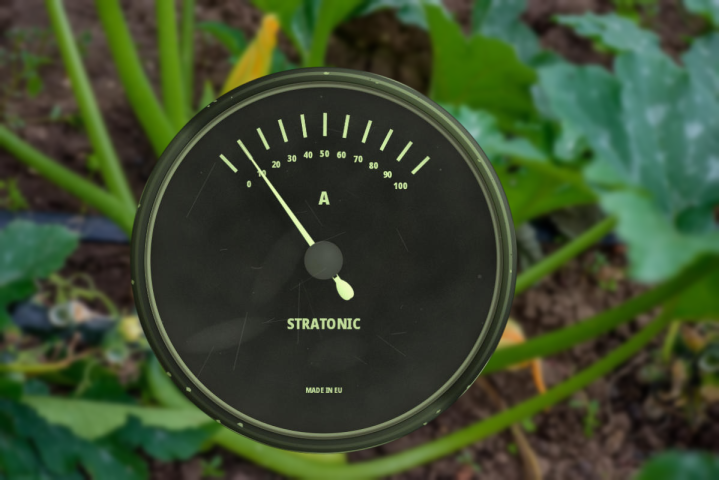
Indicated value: 10 A
